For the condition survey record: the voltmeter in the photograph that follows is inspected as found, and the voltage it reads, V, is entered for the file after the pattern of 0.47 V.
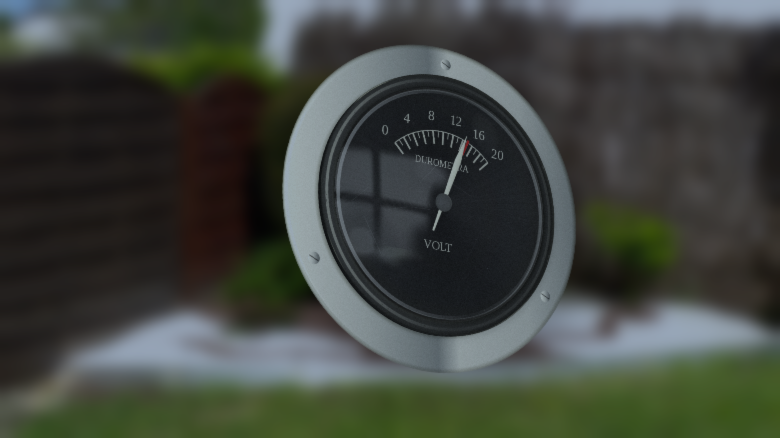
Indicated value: 14 V
